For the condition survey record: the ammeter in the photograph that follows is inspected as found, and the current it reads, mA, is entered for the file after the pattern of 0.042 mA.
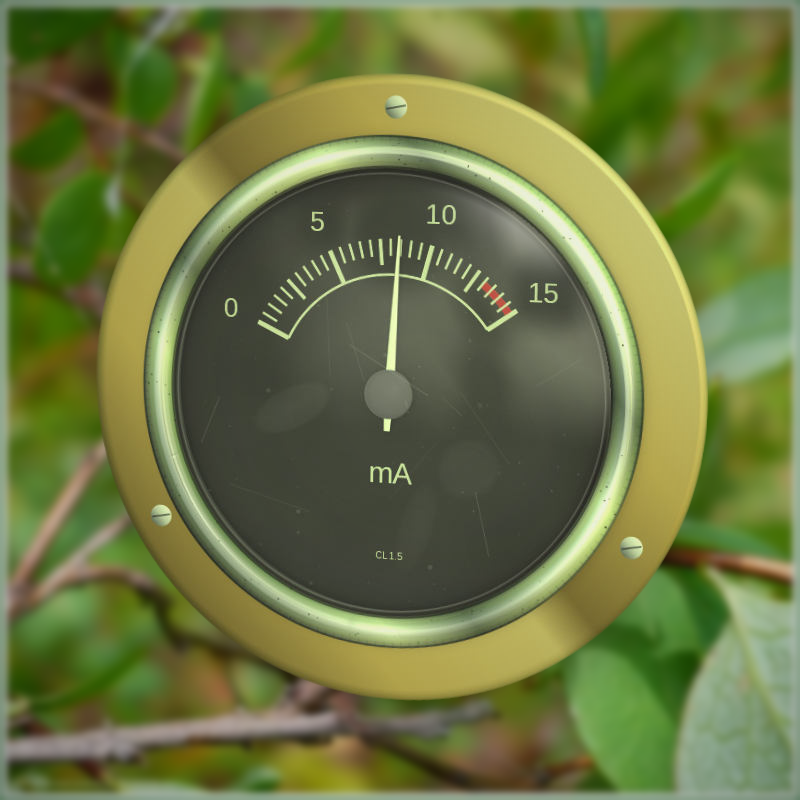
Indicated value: 8.5 mA
